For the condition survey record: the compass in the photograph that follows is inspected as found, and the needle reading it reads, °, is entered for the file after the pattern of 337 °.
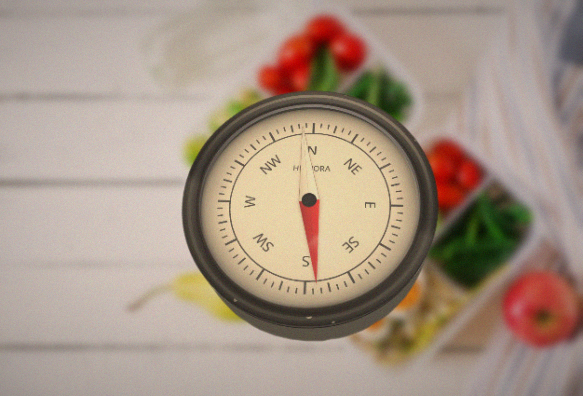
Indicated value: 172.5 °
